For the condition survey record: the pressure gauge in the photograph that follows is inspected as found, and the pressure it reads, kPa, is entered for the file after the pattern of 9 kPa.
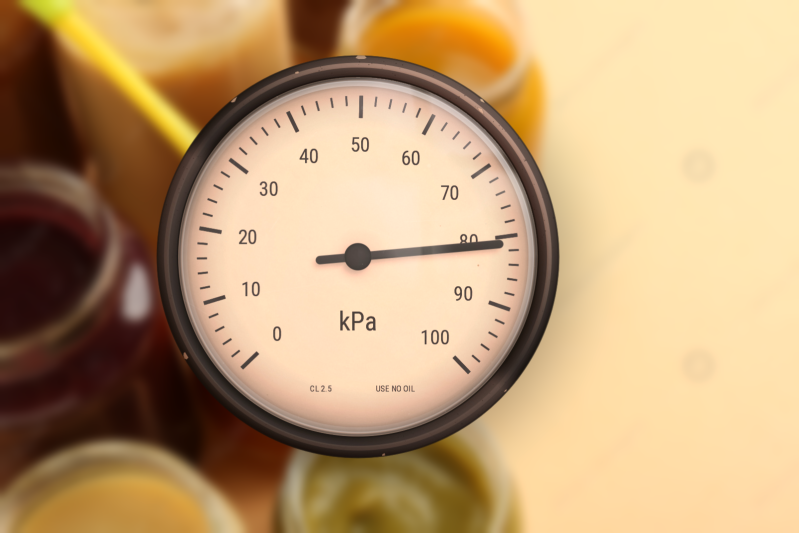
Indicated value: 81 kPa
